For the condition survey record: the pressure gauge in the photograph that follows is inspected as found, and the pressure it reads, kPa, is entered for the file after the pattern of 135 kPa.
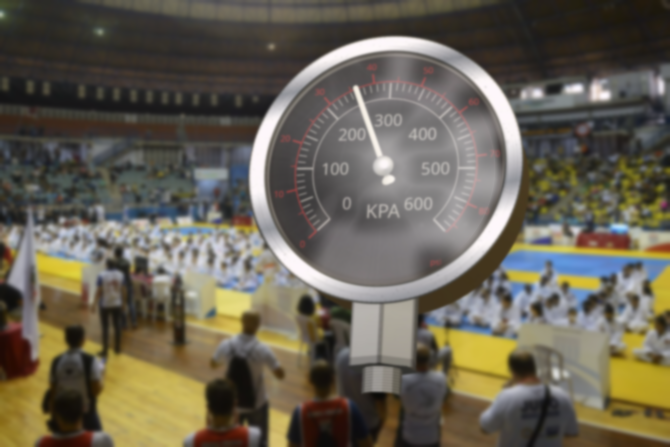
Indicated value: 250 kPa
